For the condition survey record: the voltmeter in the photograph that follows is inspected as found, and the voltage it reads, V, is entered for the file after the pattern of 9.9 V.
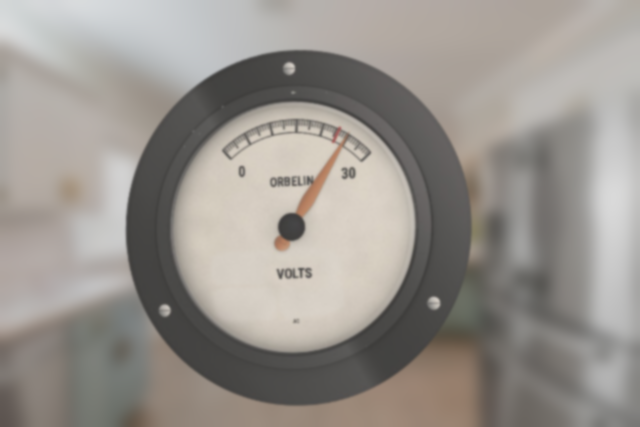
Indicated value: 25 V
